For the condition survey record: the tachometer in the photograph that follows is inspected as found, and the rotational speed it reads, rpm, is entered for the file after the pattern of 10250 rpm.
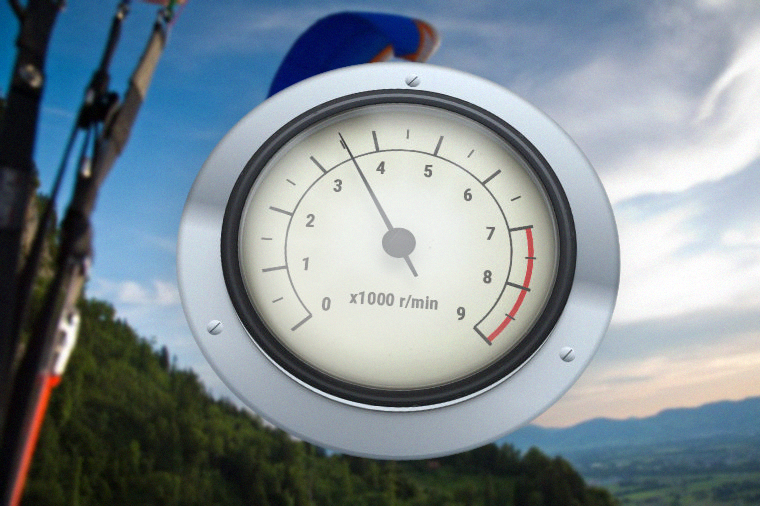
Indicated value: 3500 rpm
